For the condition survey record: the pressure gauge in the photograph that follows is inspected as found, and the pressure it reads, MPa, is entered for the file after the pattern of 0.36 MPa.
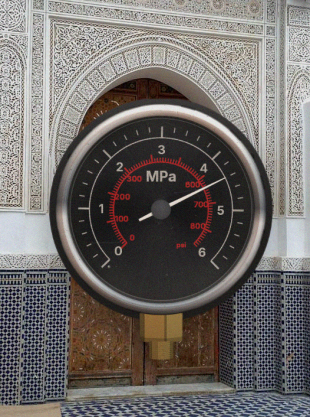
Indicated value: 4.4 MPa
